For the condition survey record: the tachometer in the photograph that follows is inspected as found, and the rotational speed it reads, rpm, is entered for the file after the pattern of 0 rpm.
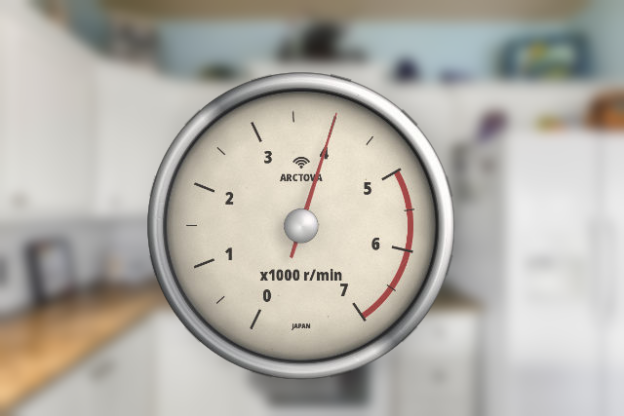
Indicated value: 4000 rpm
